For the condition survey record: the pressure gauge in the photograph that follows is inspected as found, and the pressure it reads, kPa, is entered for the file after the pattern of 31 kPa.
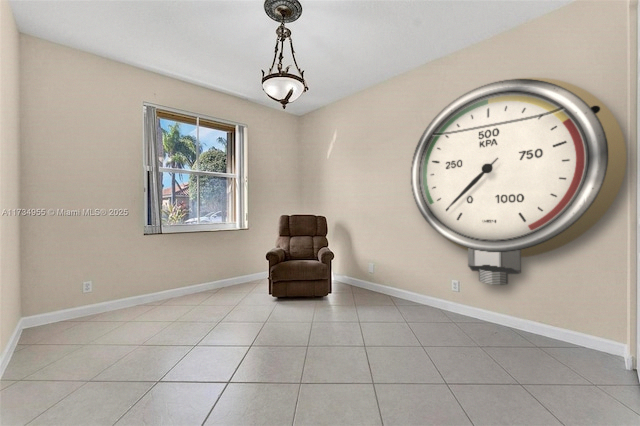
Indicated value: 50 kPa
